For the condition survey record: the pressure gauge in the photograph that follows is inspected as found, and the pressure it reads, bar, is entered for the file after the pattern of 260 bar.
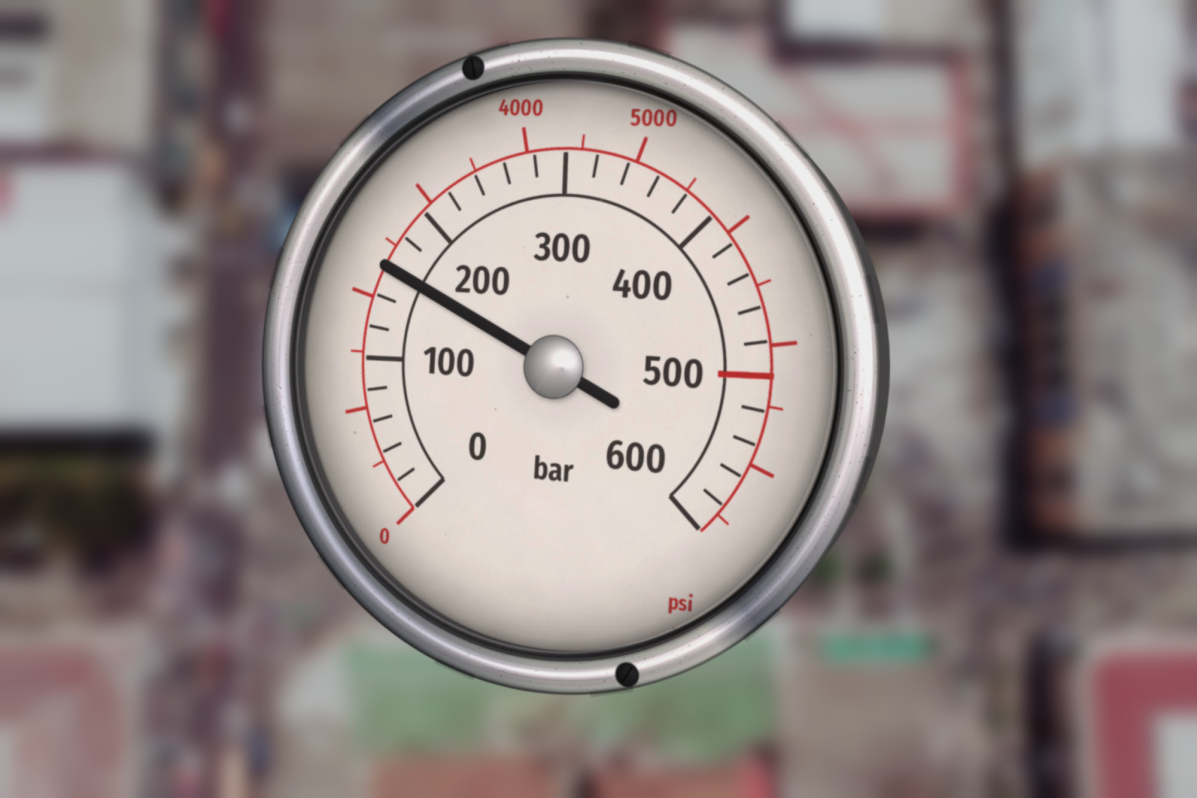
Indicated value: 160 bar
